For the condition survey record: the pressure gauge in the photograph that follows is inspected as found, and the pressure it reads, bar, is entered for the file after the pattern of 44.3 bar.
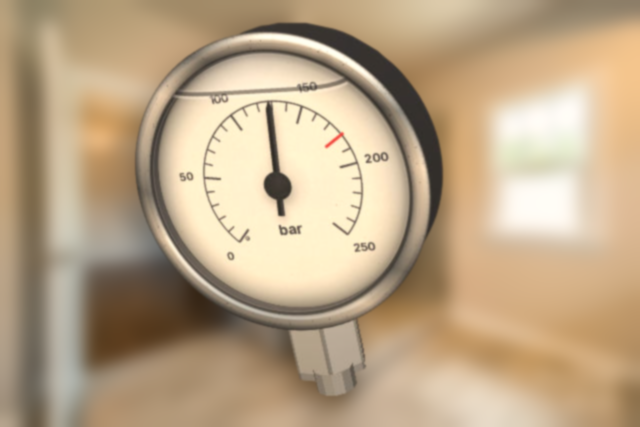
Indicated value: 130 bar
